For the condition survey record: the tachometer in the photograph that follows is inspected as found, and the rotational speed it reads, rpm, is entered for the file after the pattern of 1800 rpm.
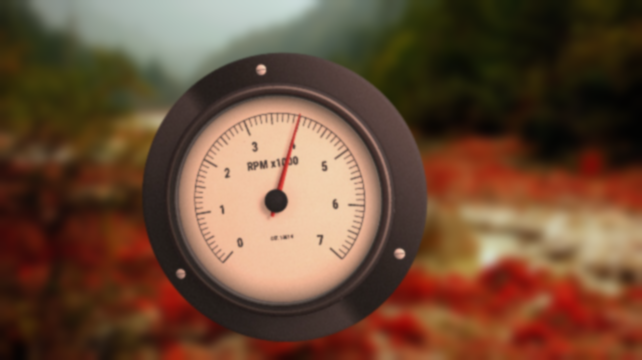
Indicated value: 4000 rpm
